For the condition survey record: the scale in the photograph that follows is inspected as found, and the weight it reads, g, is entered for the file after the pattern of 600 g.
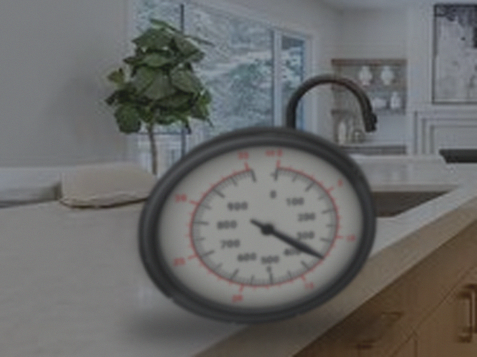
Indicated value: 350 g
